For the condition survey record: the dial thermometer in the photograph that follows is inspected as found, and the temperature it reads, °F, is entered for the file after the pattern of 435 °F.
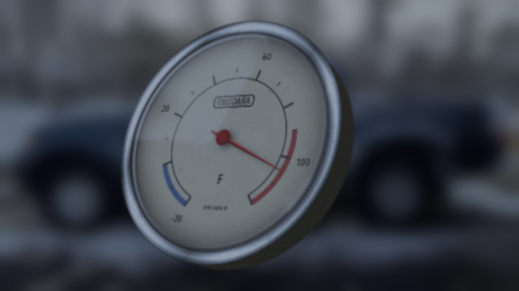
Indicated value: 105 °F
